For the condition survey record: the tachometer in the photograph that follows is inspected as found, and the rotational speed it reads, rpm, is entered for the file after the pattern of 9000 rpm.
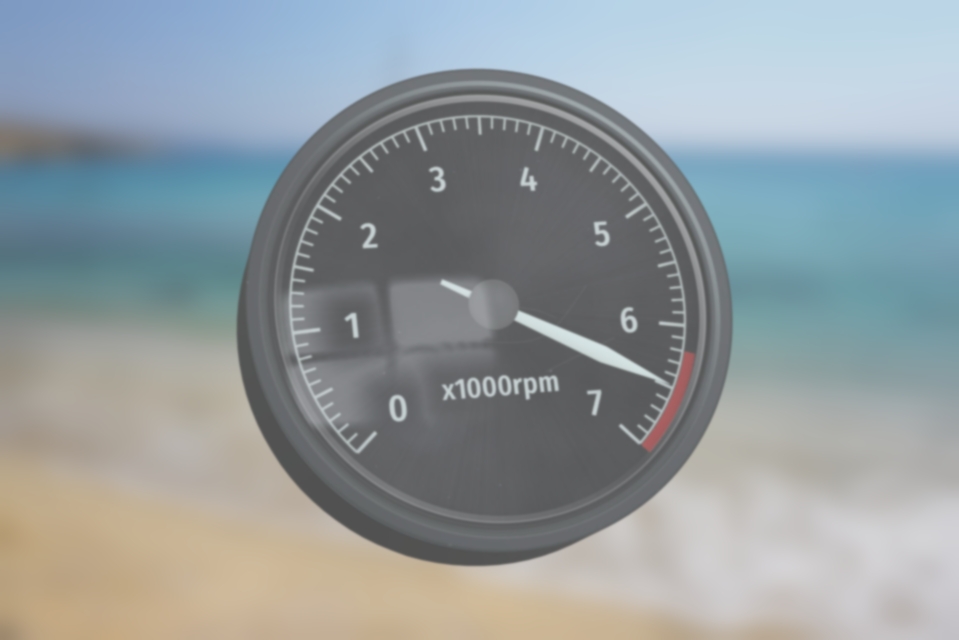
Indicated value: 6500 rpm
